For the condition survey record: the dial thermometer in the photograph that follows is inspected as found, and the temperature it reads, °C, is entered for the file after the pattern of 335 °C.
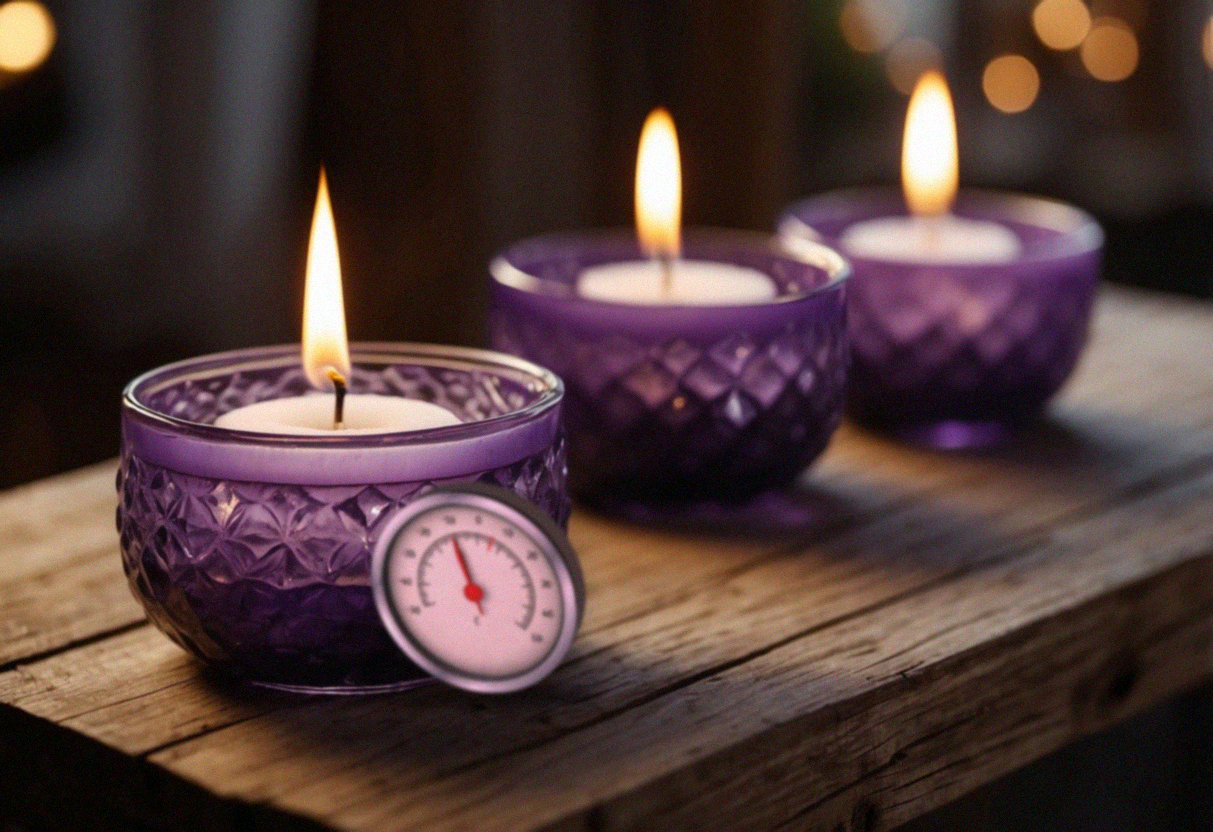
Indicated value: -10 °C
